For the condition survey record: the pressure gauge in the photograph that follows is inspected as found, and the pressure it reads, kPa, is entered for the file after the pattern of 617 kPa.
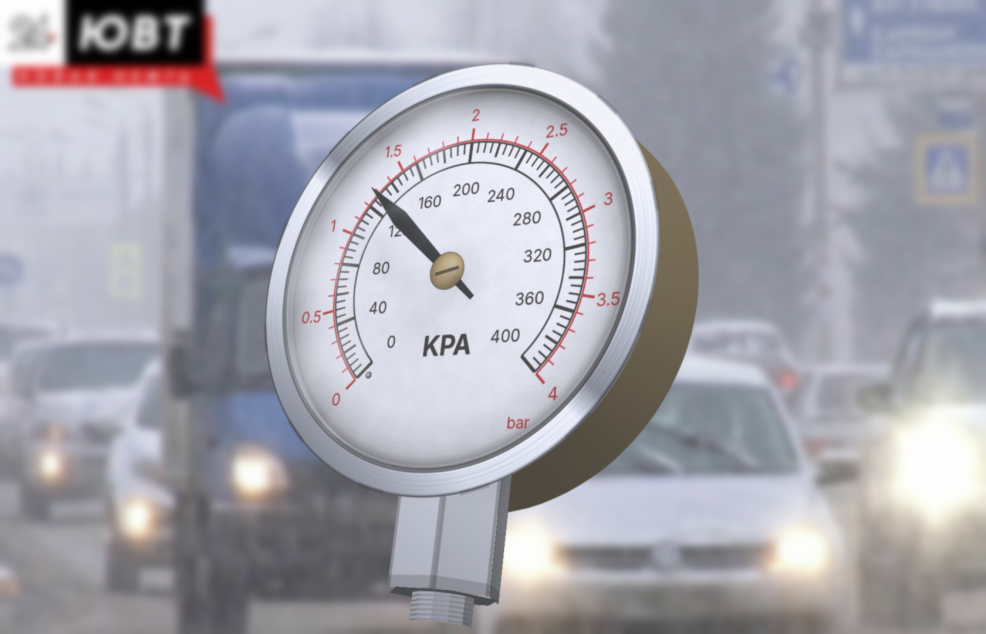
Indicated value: 130 kPa
